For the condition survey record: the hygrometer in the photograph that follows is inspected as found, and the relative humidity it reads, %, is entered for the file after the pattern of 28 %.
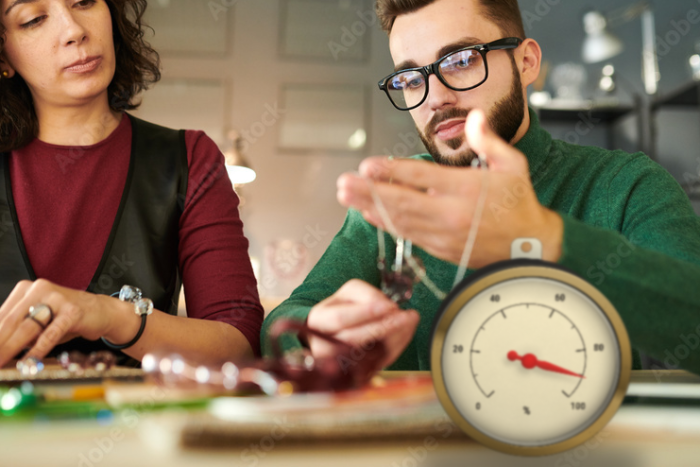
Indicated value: 90 %
